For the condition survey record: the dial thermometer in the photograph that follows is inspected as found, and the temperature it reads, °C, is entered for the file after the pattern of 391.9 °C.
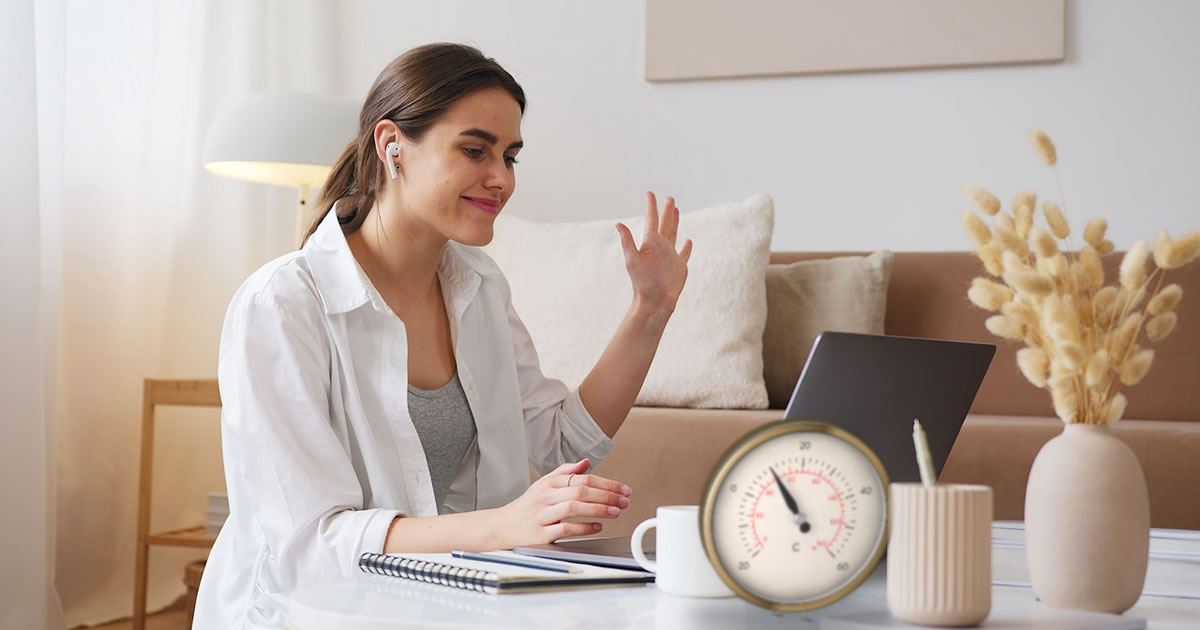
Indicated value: 10 °C
